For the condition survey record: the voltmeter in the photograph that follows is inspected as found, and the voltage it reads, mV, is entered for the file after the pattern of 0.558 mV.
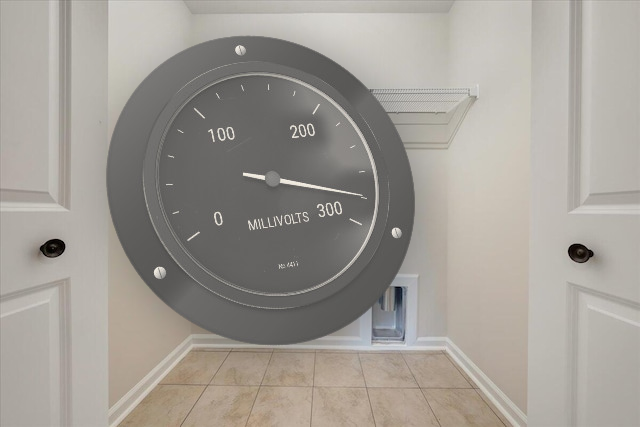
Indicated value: 280 mV
